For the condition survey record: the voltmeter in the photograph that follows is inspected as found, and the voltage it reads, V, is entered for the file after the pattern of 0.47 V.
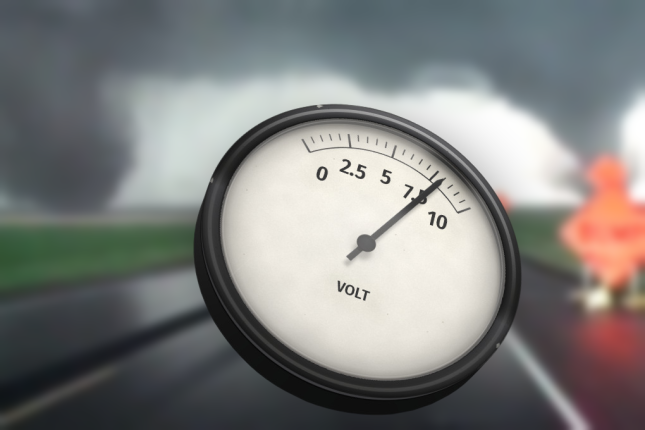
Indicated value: 8 V
